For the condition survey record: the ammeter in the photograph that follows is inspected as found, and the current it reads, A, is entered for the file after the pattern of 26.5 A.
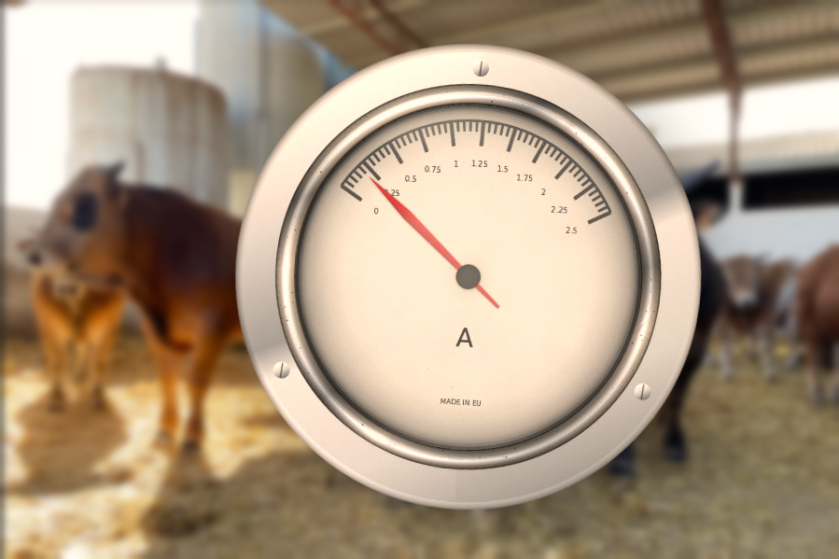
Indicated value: 0.2 A
